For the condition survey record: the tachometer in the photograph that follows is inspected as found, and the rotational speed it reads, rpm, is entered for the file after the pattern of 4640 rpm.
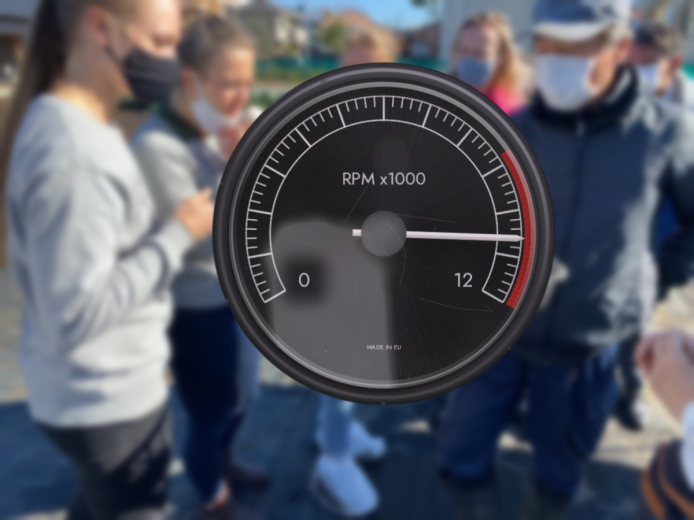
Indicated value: 10600 rpm
